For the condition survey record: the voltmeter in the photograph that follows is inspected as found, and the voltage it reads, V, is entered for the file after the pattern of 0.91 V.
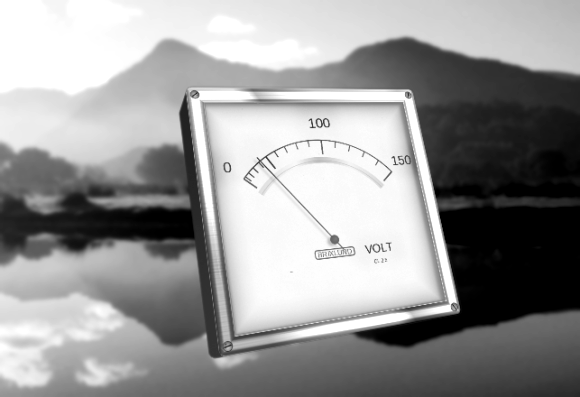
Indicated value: 40 V
